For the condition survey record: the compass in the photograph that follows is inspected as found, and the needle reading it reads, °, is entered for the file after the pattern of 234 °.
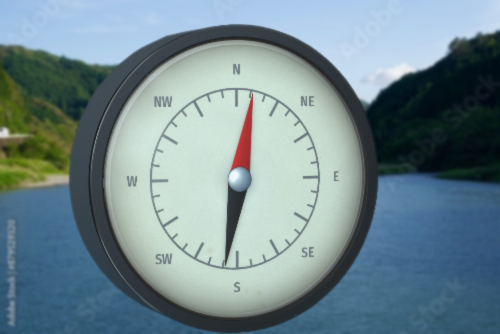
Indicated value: 10 °
